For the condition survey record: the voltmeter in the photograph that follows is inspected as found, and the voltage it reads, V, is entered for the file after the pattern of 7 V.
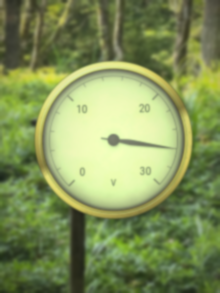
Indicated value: 26 V
